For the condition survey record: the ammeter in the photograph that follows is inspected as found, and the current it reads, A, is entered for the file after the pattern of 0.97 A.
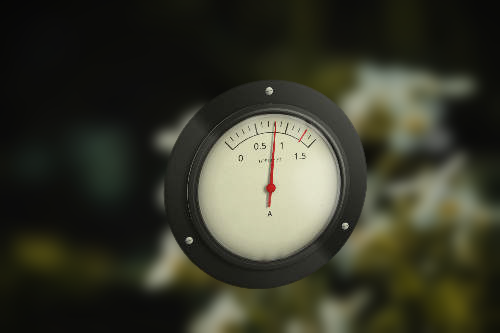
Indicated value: 0.8 A
